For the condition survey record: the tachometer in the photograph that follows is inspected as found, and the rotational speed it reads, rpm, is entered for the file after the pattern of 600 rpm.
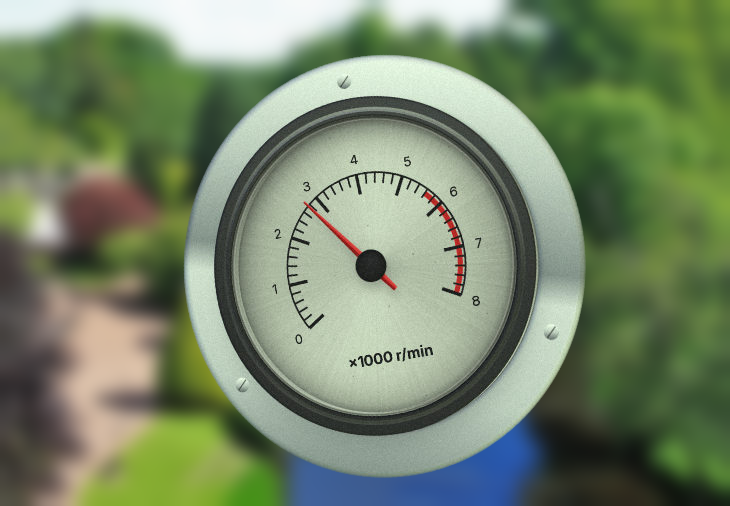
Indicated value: 2800 rpm
